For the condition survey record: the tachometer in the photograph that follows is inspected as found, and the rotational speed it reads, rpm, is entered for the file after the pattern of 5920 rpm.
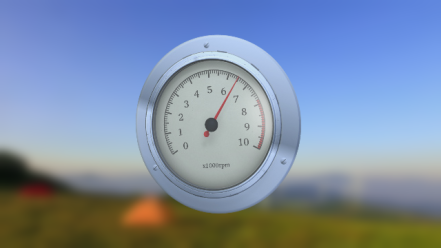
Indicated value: 6500 rpm
